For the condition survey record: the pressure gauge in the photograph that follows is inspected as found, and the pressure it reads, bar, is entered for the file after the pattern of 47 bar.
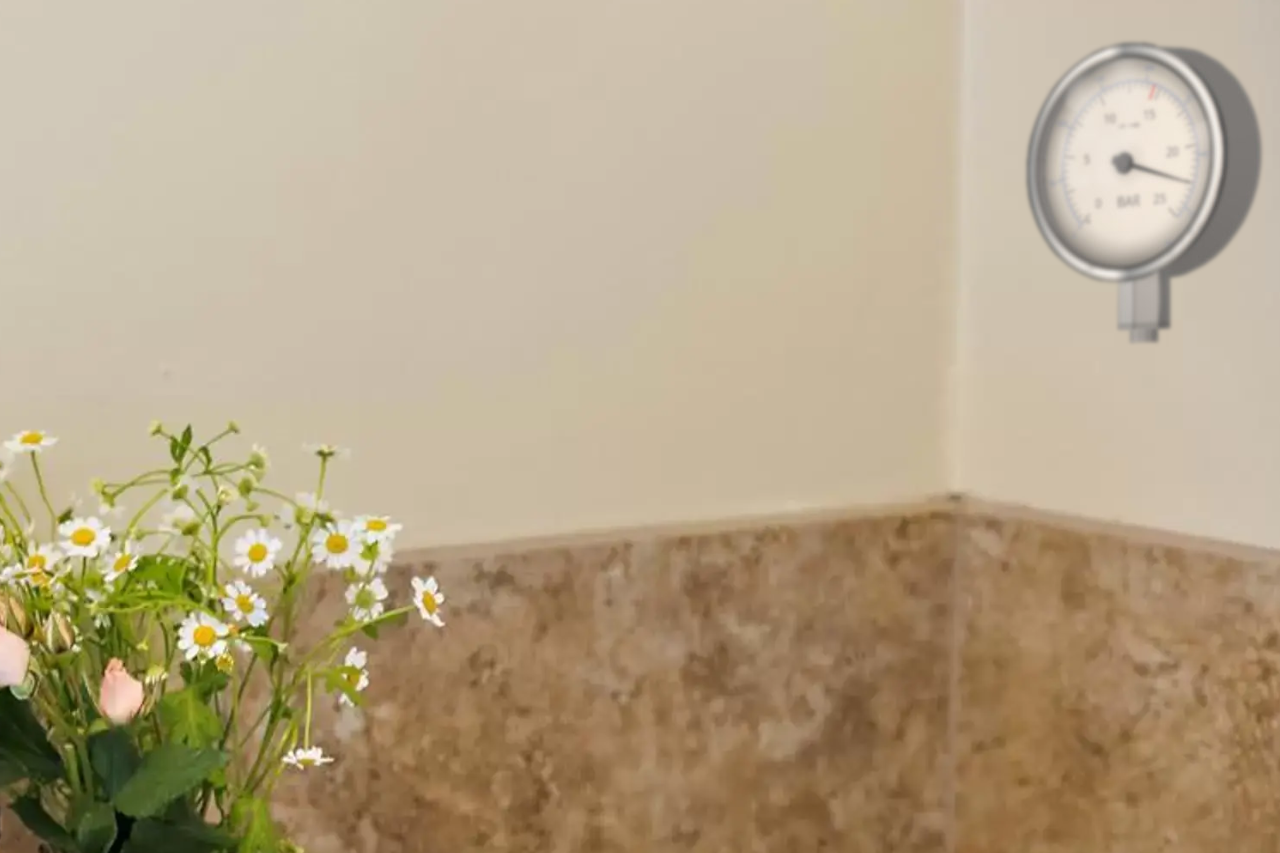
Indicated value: 22.5 bar
